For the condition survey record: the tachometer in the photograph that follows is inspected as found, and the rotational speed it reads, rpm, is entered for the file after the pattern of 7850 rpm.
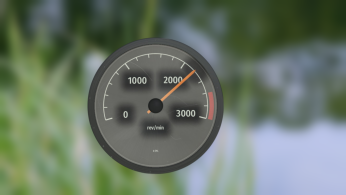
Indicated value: 2200 rpm
